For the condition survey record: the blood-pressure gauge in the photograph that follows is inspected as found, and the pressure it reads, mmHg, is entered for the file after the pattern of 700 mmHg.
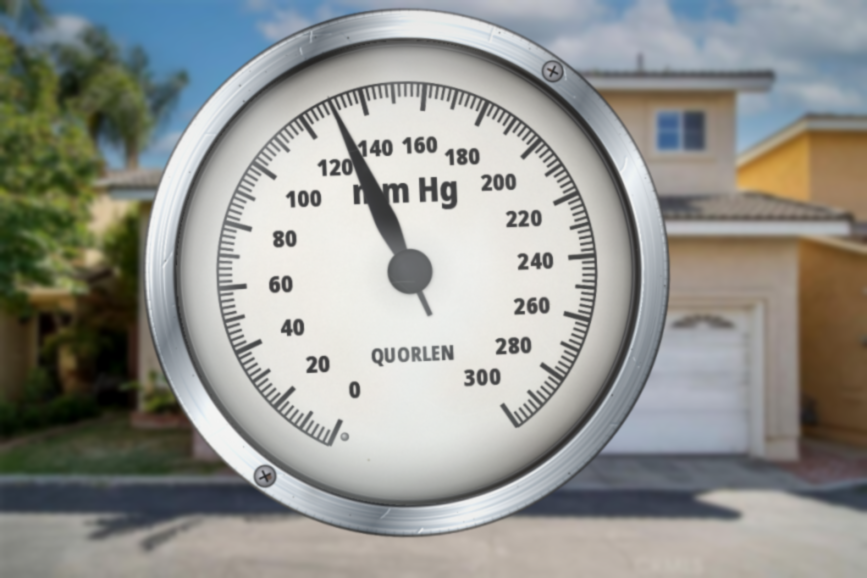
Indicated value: 130 mmHg
